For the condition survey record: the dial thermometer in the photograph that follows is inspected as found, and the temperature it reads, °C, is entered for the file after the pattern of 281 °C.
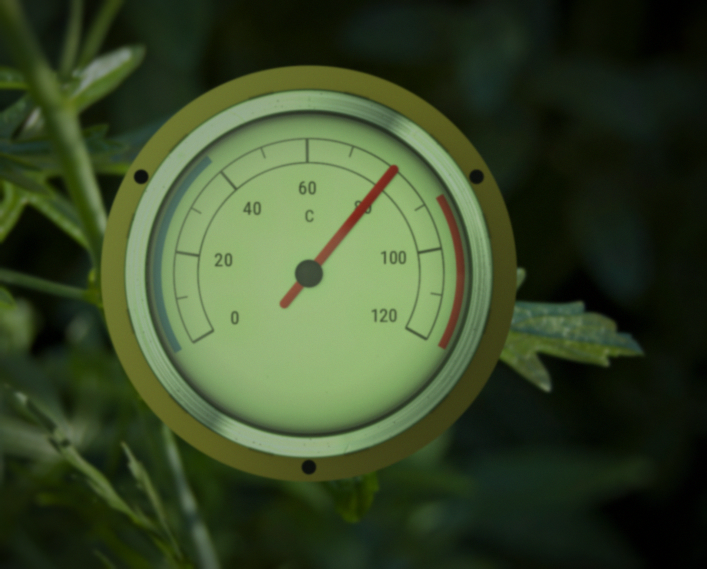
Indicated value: 80 °C
